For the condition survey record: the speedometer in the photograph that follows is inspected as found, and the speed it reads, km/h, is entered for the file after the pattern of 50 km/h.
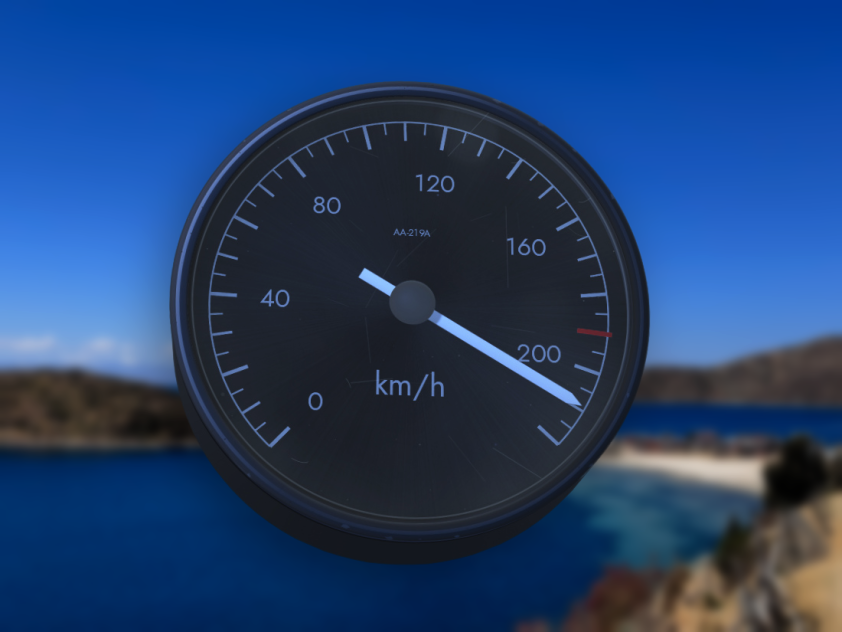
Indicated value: 210 km/h
